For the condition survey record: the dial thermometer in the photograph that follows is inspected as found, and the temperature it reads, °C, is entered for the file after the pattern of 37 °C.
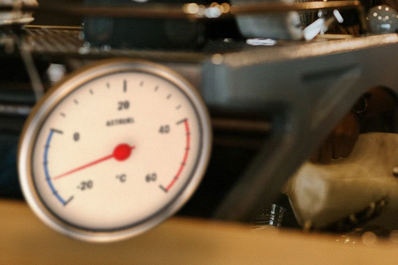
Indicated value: -12 °C
